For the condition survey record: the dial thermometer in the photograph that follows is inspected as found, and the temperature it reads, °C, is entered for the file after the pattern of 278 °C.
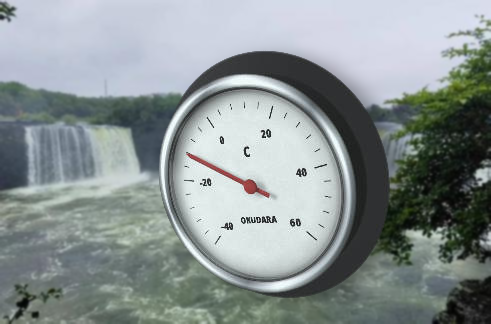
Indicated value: -12 °C
